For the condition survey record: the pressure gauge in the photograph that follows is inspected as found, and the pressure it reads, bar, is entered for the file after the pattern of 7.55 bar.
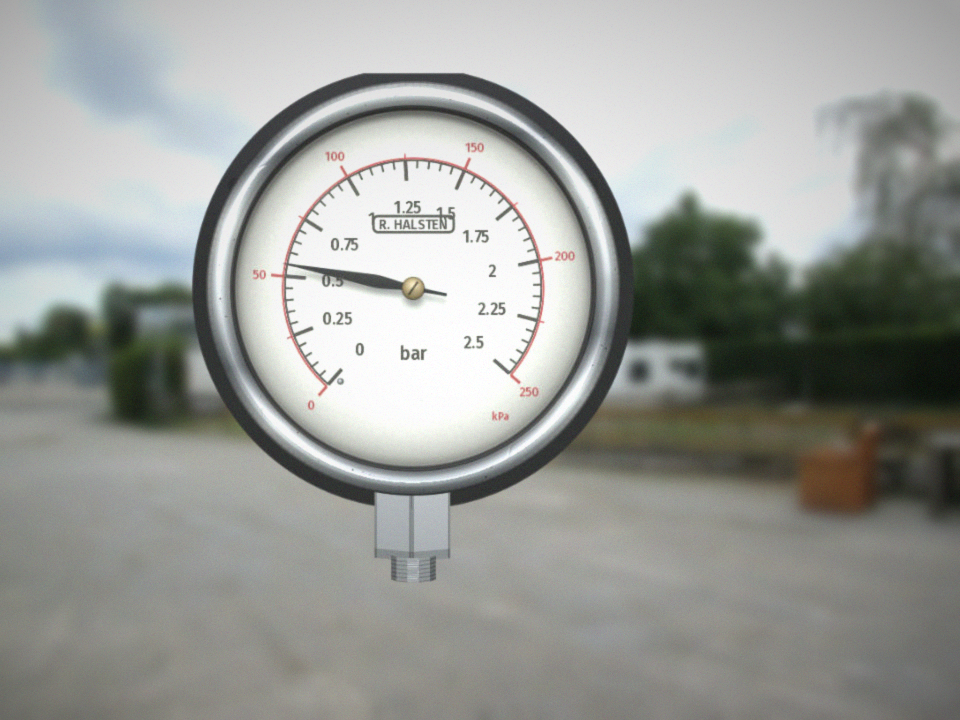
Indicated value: 0.55 bar
